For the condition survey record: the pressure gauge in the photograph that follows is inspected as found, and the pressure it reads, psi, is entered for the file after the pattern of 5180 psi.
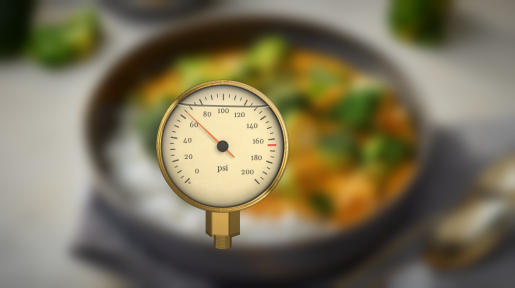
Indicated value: 65 psi
